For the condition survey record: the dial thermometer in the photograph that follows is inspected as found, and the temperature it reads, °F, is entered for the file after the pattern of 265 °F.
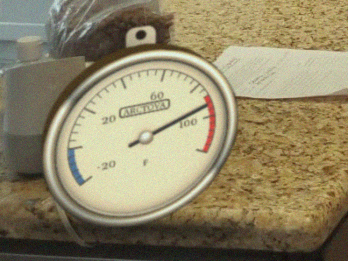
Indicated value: 92 °F
